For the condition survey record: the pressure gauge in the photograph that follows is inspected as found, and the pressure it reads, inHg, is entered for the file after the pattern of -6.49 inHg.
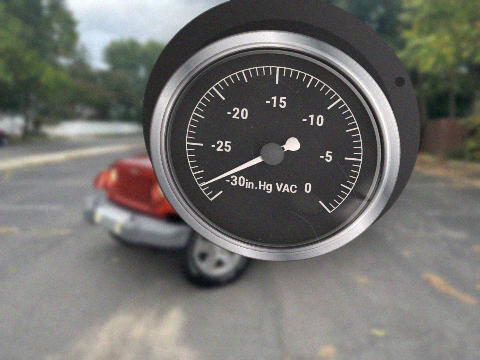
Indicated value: -28.5 inHg
